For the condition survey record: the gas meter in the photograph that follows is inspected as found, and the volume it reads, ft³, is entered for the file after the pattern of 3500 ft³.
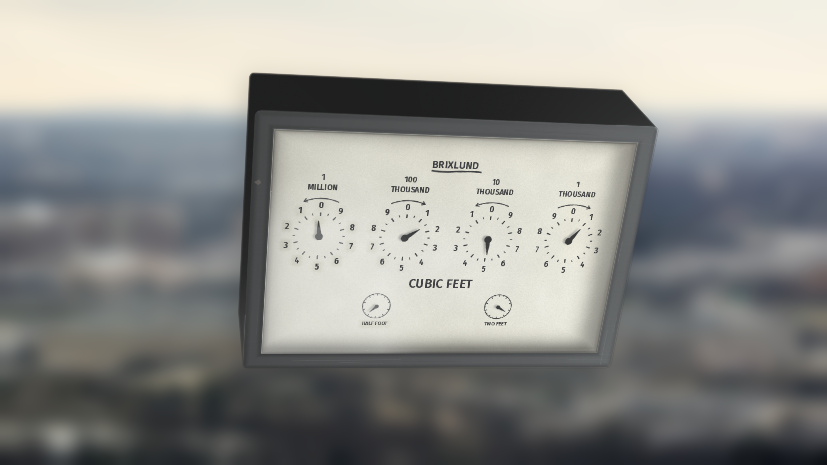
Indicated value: 15100 ft³
